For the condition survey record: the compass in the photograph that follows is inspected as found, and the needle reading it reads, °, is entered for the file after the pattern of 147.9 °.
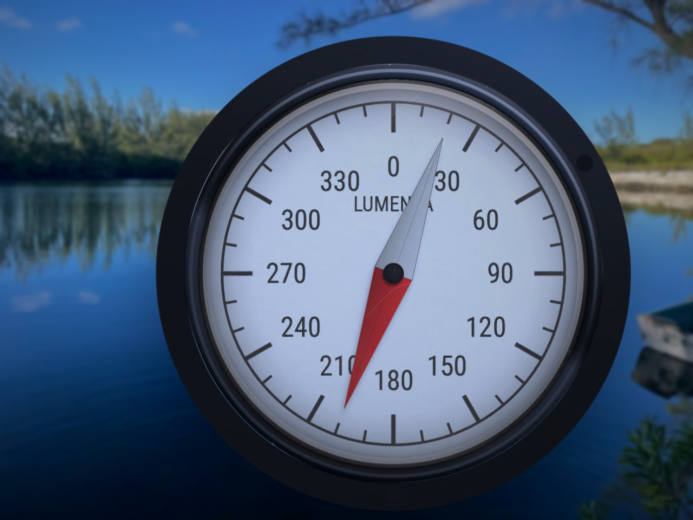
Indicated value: 200 °
